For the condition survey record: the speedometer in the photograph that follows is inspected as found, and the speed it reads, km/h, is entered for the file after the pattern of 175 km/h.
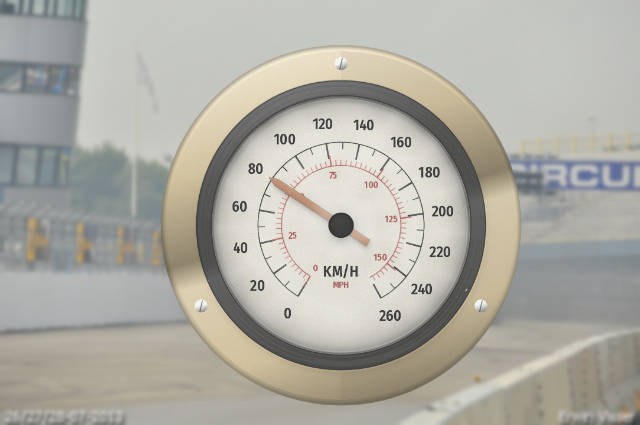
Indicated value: 80 km/h
